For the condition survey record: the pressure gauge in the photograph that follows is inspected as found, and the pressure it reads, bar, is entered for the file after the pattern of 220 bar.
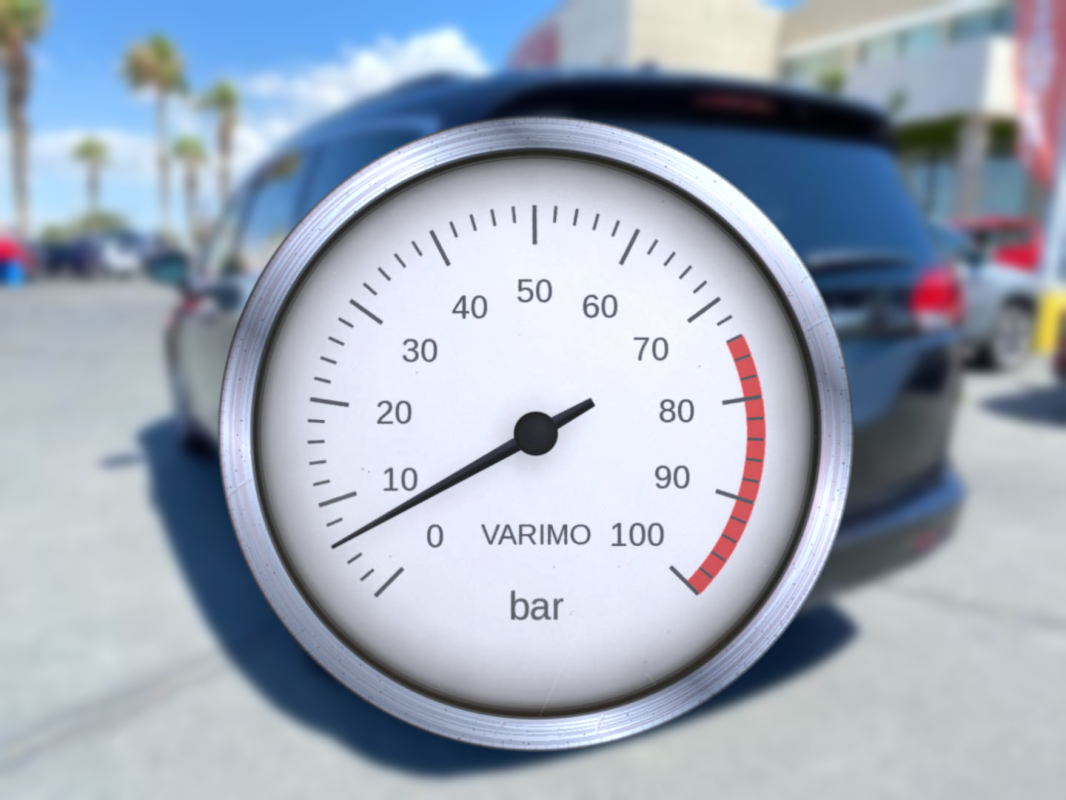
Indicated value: 6 bar
